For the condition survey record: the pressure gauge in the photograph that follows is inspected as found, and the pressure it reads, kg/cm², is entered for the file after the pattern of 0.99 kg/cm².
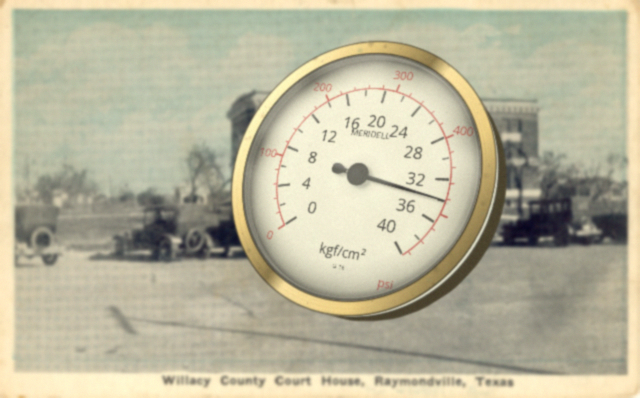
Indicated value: 34 kg/cm²
